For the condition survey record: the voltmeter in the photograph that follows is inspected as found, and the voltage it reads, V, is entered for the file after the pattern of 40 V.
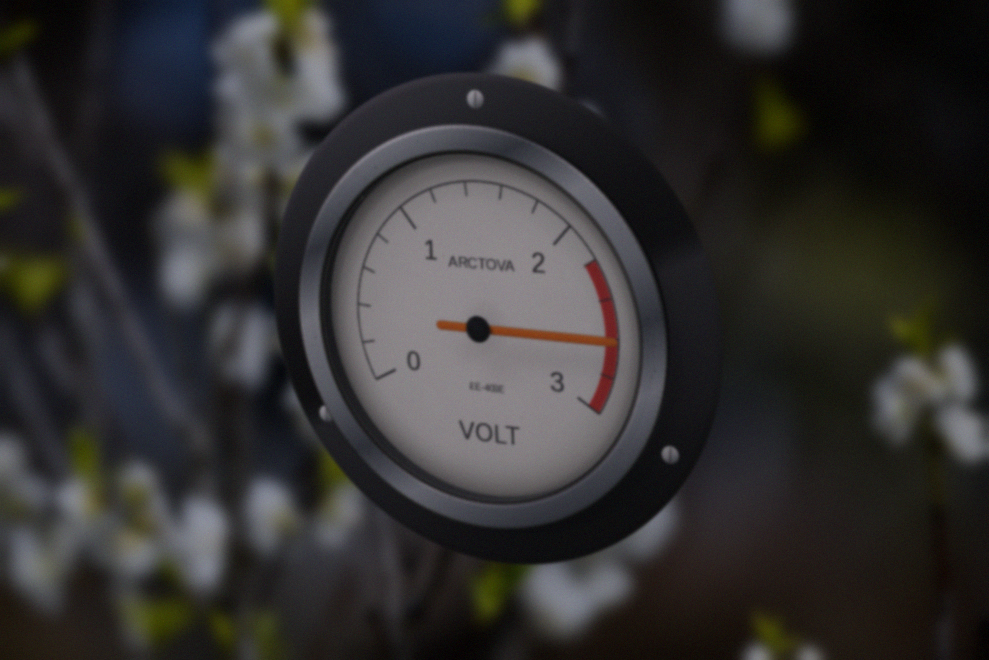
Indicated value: 2.6 V
